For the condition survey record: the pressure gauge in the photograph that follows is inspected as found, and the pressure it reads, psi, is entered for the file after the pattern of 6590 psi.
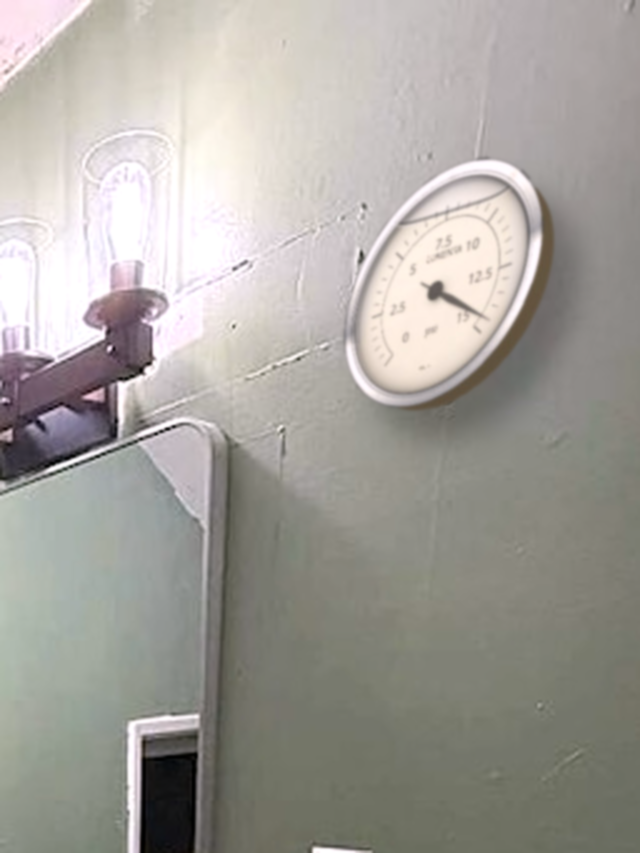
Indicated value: 14.5 psi
